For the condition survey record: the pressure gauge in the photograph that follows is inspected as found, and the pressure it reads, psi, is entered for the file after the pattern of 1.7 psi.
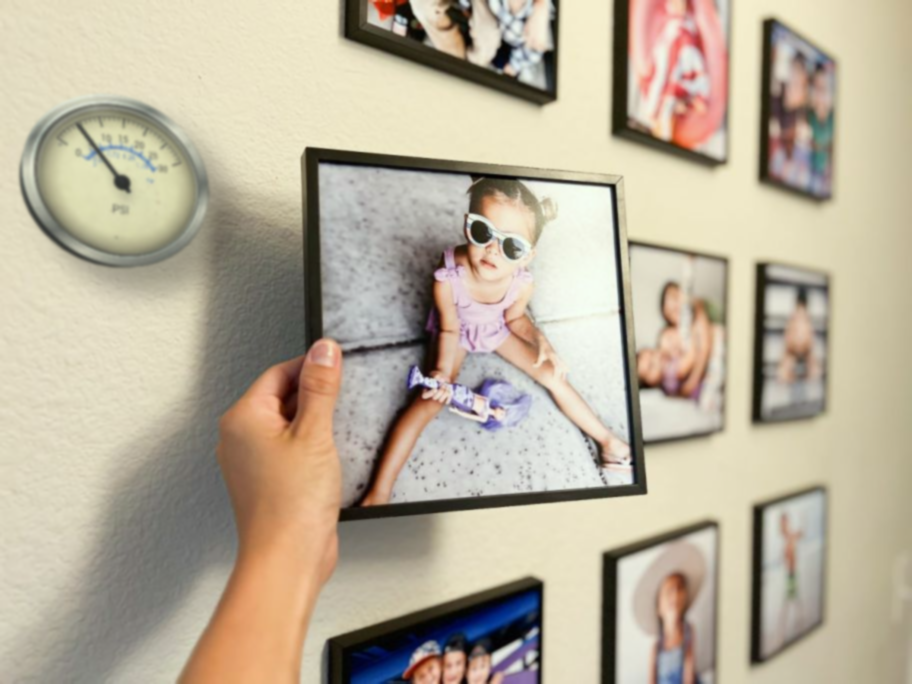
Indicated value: 5 psi
